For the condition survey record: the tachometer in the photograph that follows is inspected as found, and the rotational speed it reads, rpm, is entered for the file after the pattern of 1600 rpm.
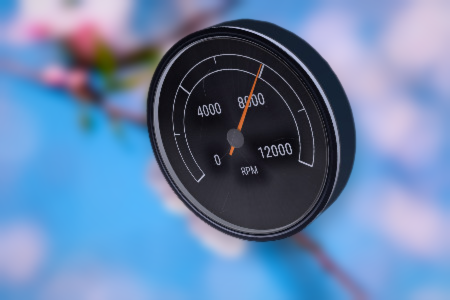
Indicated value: 8000 rpm
